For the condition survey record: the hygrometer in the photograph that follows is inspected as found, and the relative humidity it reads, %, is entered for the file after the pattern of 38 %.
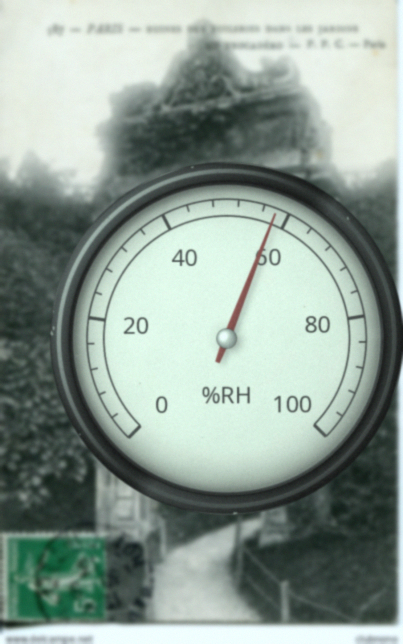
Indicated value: 58 %
